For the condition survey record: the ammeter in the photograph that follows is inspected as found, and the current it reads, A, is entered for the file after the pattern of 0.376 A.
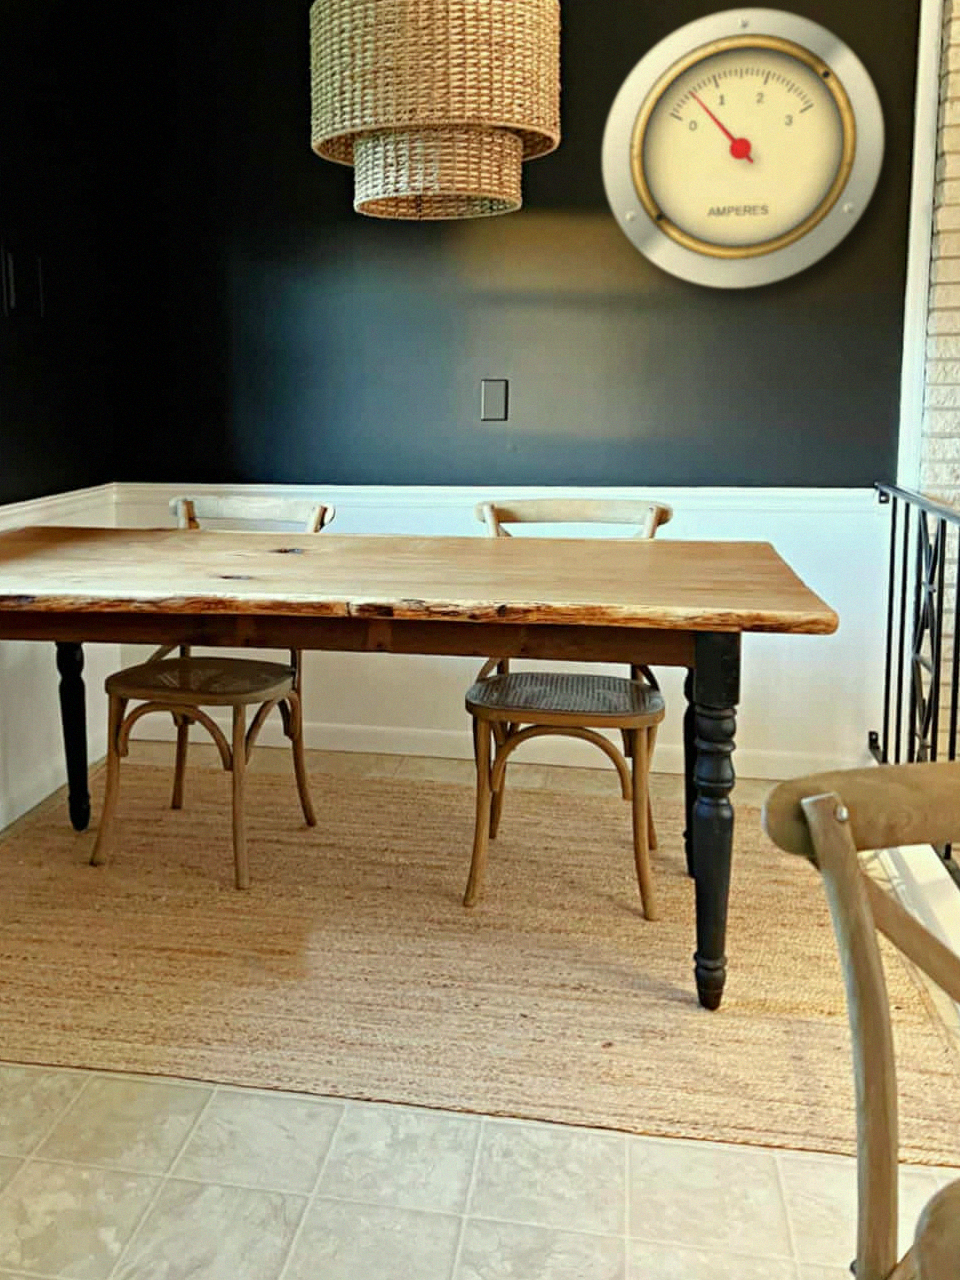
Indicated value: 0.5 A
